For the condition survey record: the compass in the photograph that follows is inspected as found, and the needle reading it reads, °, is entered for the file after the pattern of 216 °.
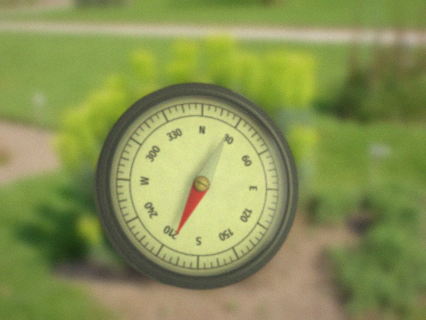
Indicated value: 205 °
